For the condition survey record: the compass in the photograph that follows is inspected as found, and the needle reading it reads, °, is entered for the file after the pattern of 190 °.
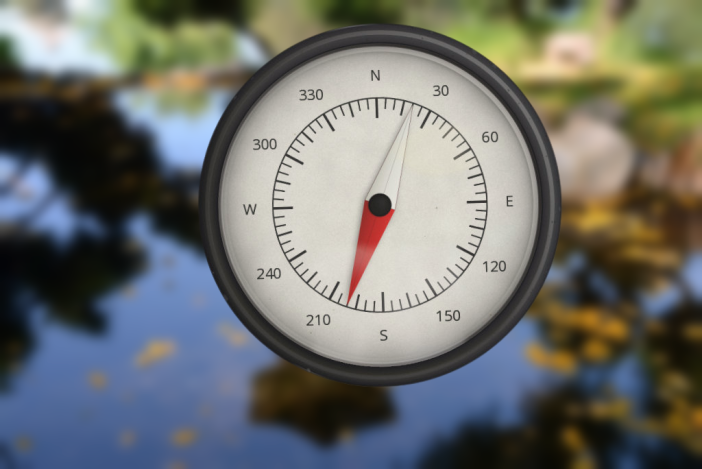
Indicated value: 200 °
